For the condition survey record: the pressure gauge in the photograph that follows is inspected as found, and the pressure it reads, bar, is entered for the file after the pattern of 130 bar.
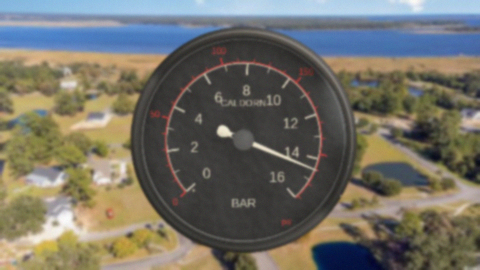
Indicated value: 14.5 bar
